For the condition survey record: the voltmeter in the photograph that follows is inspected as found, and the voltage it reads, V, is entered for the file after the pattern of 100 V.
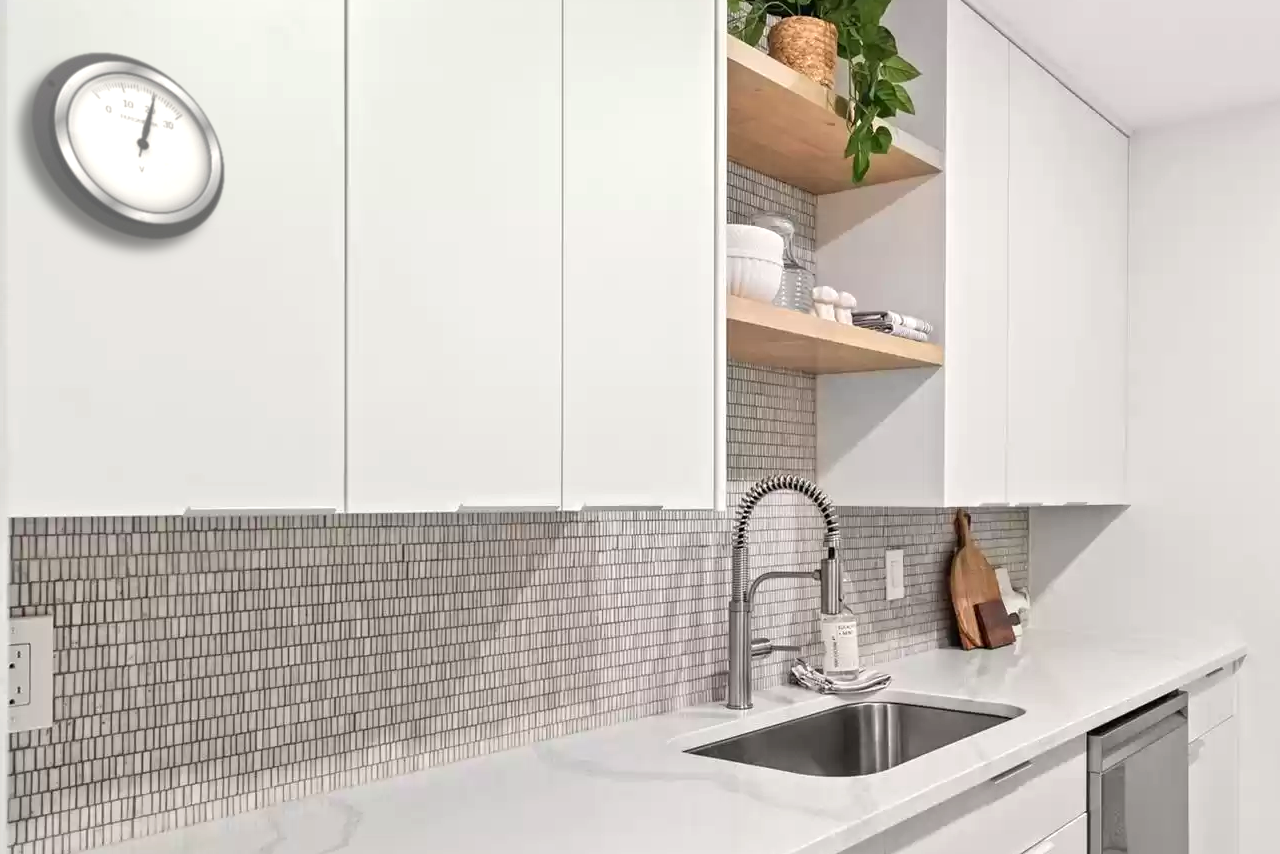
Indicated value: 20 V
